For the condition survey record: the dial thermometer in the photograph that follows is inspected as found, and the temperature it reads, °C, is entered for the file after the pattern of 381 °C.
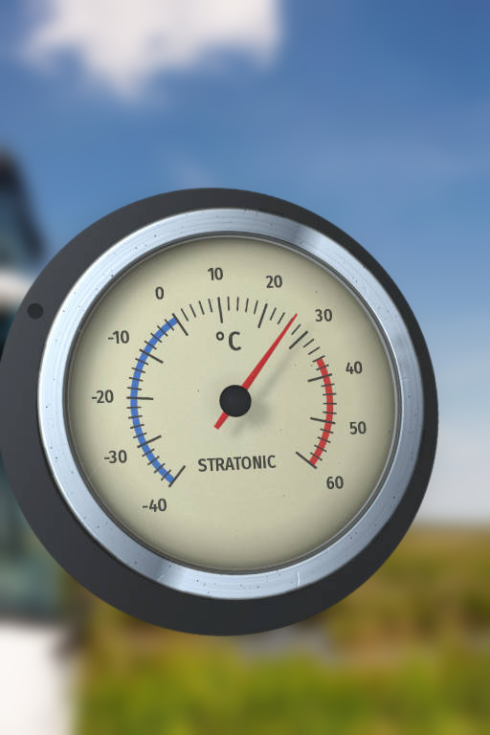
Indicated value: 26 °C
